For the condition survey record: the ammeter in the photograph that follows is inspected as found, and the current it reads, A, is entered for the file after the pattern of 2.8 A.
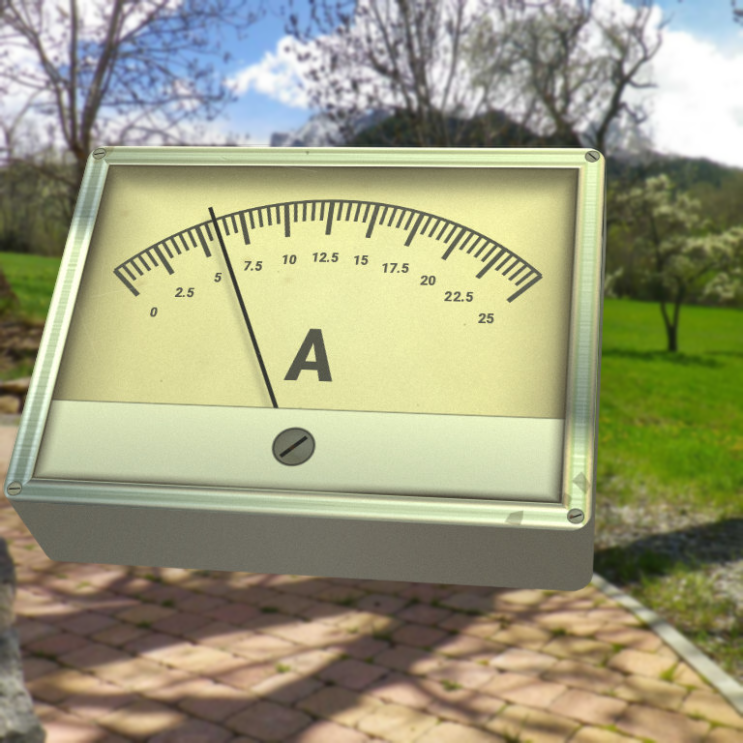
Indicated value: 6 A
